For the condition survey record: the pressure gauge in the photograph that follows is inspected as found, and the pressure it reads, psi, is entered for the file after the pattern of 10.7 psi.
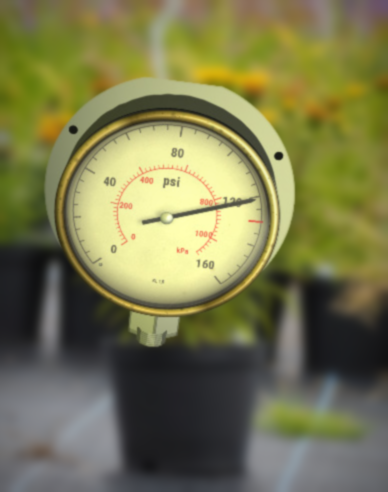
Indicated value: 120 psi
